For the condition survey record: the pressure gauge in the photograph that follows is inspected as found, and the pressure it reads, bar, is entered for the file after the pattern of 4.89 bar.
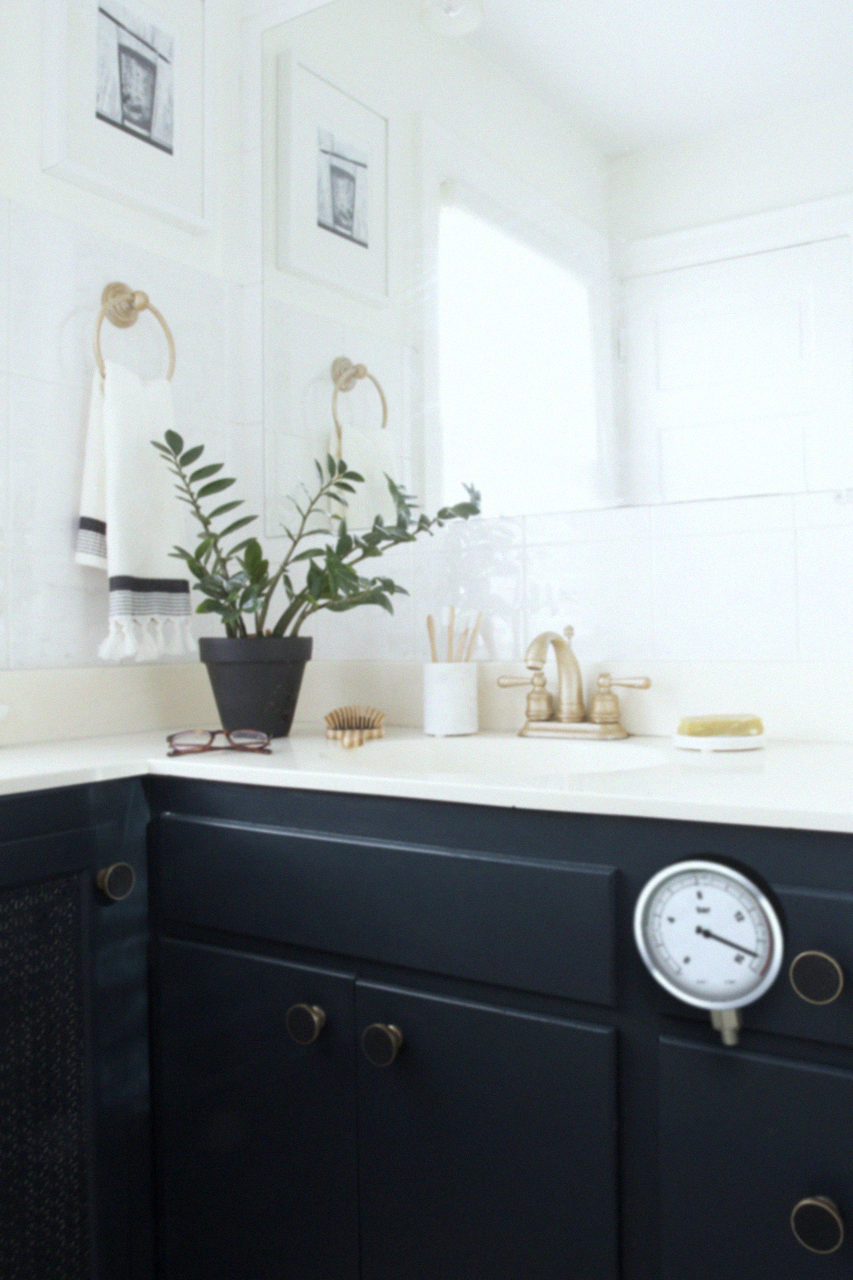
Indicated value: 15 bar
